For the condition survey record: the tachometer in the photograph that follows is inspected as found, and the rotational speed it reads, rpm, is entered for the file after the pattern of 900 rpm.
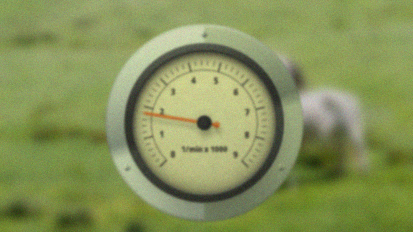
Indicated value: 1800 rpm
